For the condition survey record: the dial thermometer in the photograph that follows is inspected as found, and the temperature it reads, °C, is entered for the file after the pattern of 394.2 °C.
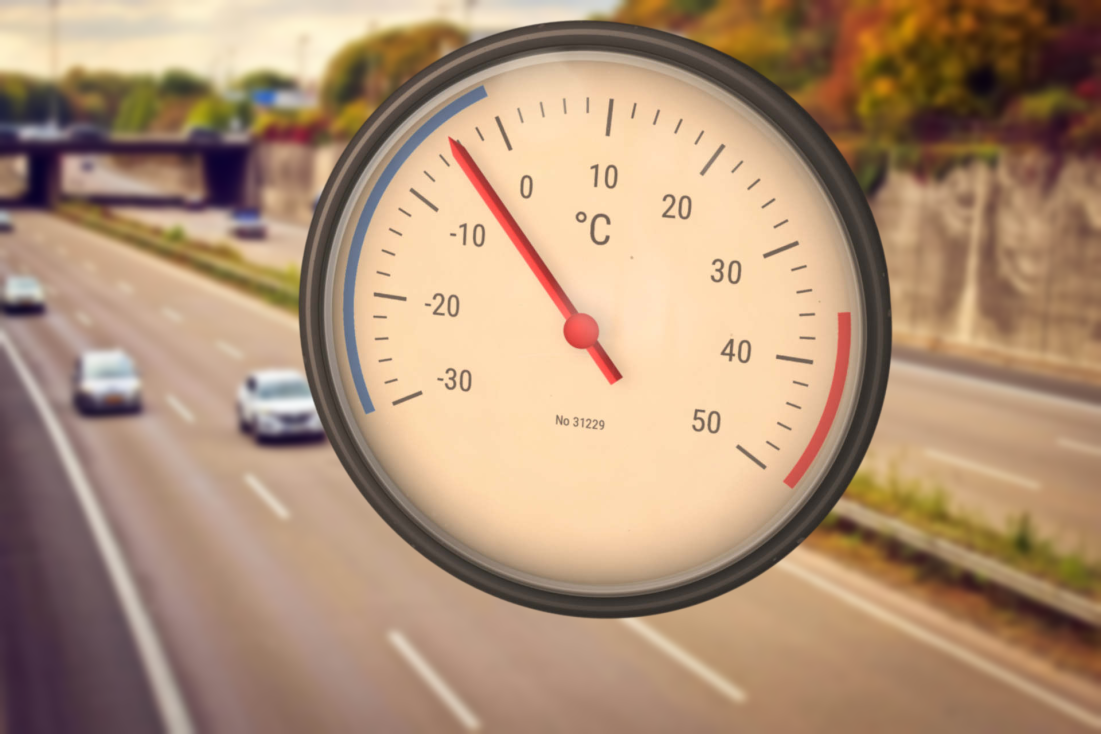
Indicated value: -4 °C
